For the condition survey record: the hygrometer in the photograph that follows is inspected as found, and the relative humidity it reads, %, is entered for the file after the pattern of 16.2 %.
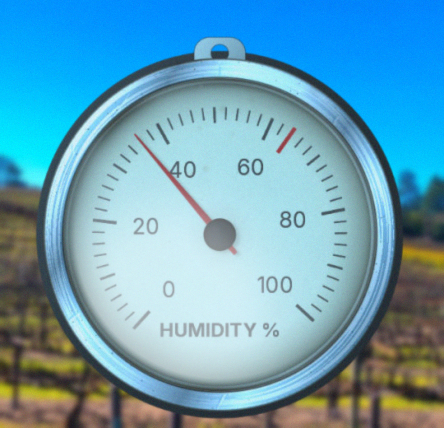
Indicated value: 36 %
